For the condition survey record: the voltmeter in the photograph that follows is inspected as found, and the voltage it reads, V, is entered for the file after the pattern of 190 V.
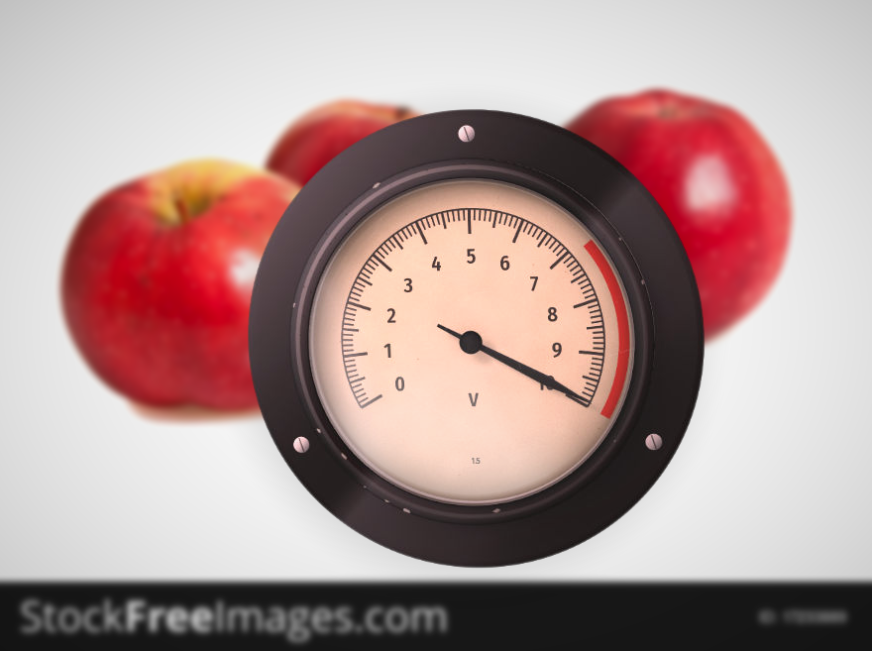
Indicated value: 9.9 V
